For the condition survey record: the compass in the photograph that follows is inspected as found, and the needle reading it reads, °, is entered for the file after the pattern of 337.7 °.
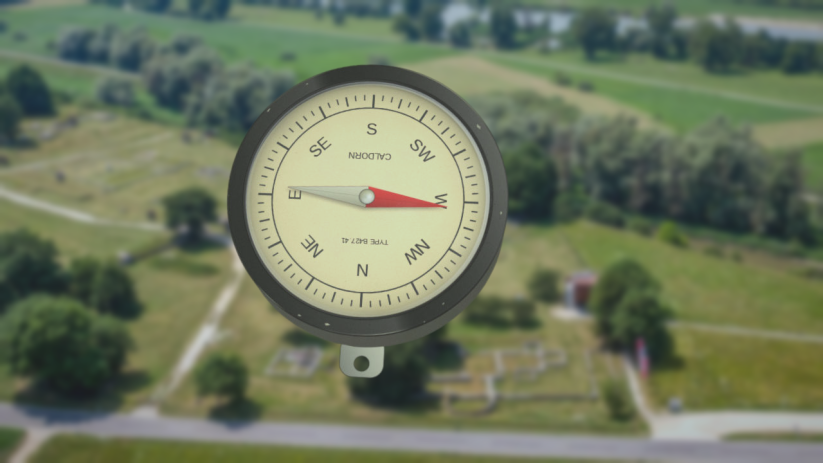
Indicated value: 275 °
